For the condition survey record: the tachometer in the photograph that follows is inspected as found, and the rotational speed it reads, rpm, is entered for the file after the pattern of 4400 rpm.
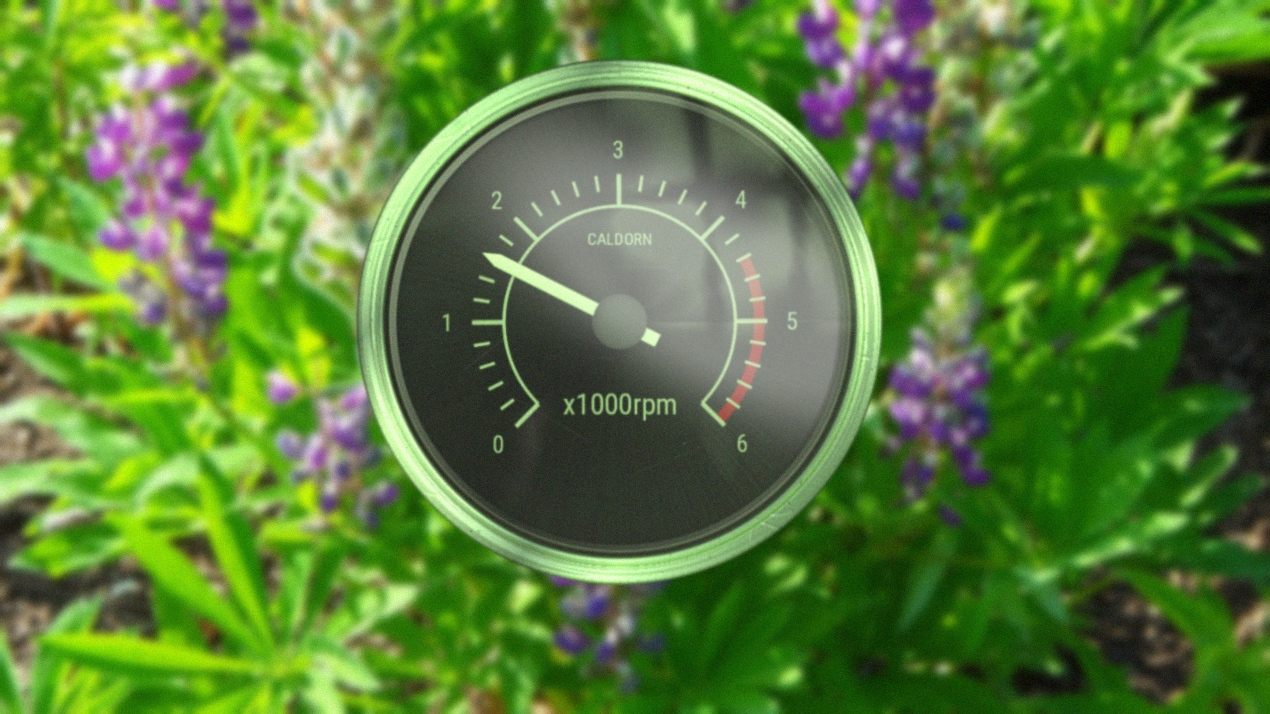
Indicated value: 1600 rpm
